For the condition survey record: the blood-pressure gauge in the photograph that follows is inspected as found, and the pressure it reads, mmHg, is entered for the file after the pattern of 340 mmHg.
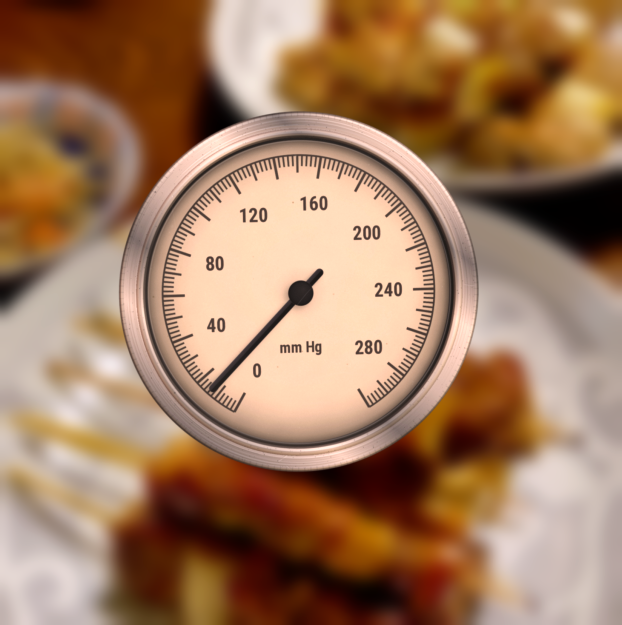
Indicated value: 14 mmHg
